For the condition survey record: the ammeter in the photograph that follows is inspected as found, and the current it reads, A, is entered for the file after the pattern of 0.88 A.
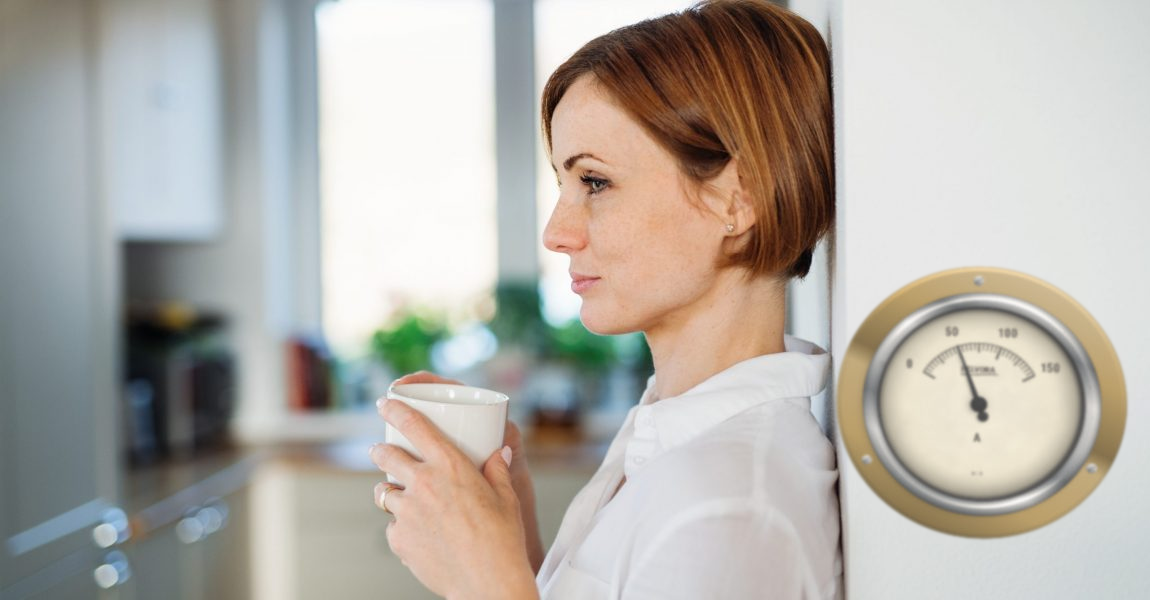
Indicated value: 50 A
